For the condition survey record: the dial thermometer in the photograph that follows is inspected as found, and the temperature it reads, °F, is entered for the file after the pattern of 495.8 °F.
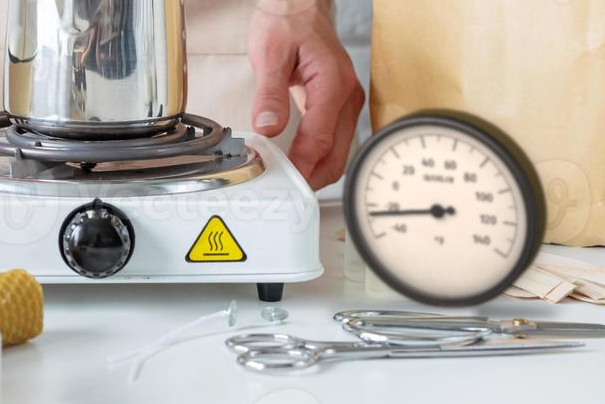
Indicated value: -25 °F
